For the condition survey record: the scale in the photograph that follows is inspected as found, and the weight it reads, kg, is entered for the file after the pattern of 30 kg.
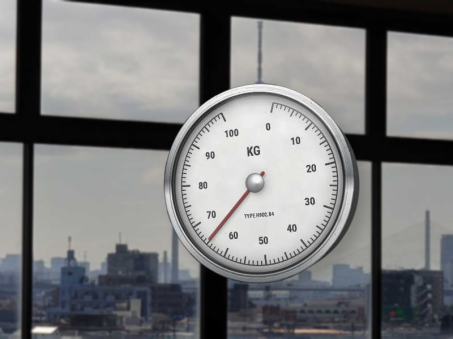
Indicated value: 65 kg
